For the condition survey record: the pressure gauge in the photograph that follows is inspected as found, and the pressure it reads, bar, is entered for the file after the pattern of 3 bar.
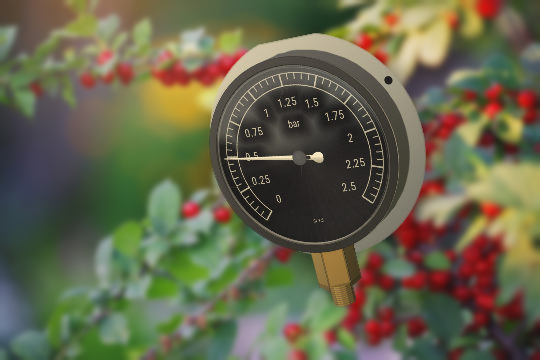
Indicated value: 0.5 bar
